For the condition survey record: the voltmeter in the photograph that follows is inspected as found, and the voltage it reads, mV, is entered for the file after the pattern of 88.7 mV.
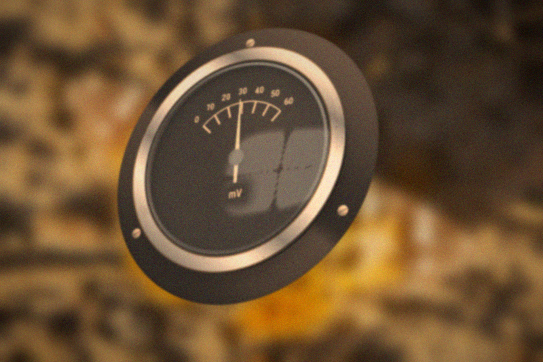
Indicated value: 30 mV
